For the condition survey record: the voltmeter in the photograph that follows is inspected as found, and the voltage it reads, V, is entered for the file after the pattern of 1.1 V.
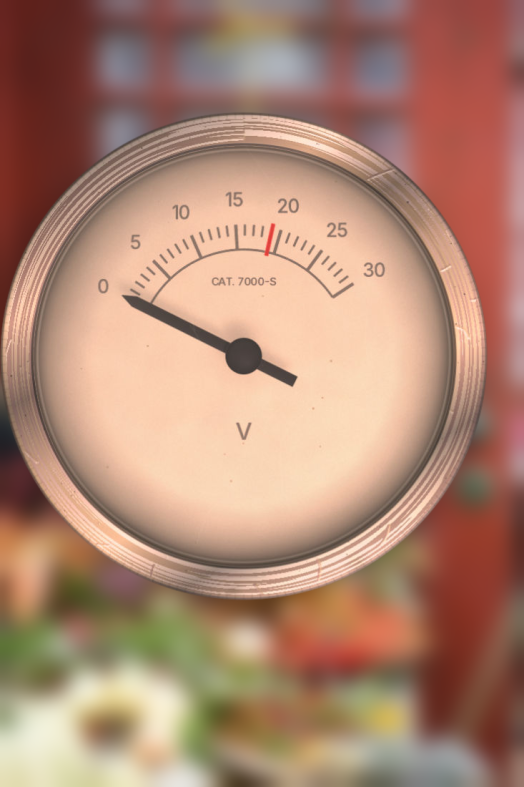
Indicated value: 0 V
